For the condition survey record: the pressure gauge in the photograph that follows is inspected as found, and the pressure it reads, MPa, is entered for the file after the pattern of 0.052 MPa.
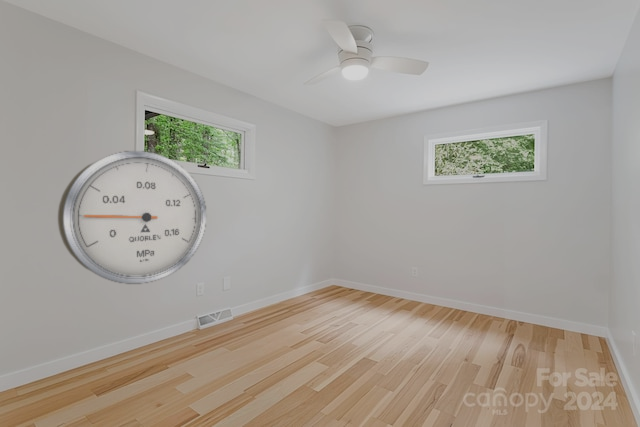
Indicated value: 0.02 MPa
